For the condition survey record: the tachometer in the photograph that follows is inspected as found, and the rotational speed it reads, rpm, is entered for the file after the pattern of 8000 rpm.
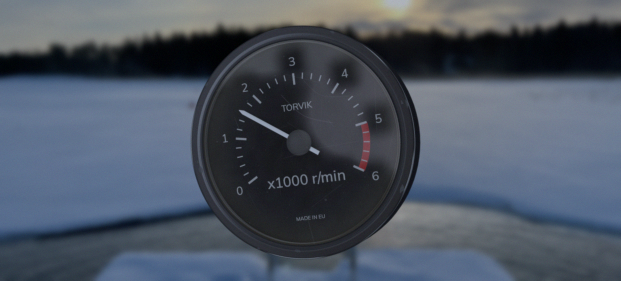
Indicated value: 1600 rpm
